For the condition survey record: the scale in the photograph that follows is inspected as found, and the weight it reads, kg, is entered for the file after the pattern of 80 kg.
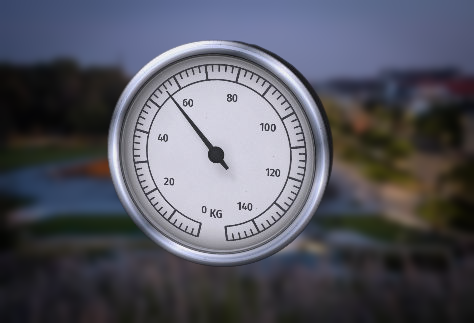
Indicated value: 56 kg
